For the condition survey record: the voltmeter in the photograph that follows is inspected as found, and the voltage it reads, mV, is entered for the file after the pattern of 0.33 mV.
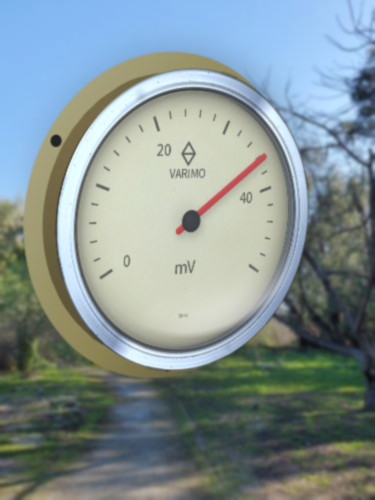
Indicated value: 36 mV
